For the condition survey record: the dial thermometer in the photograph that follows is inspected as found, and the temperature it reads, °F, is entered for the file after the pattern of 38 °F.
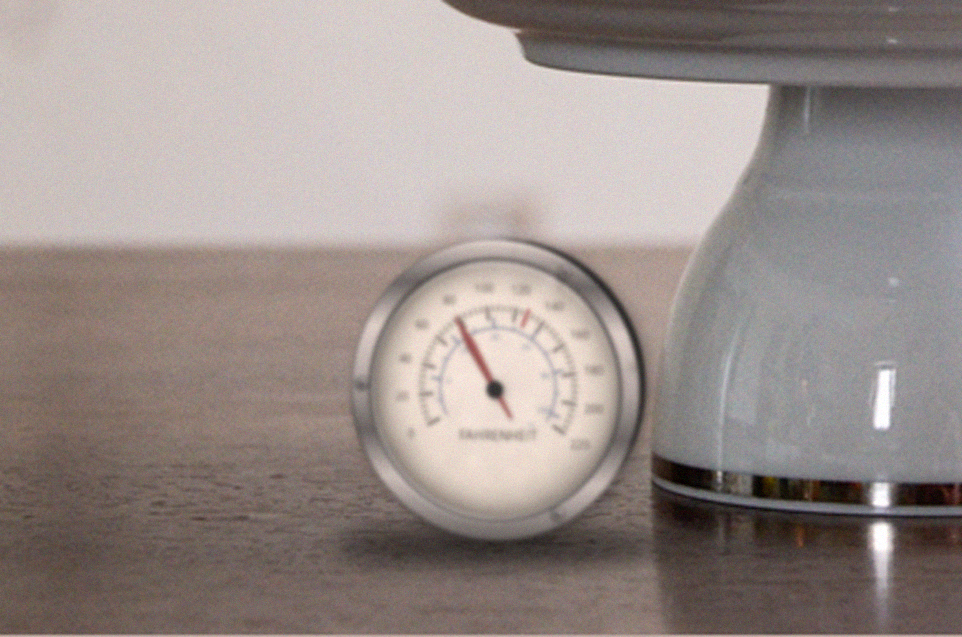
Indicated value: 80 °F
